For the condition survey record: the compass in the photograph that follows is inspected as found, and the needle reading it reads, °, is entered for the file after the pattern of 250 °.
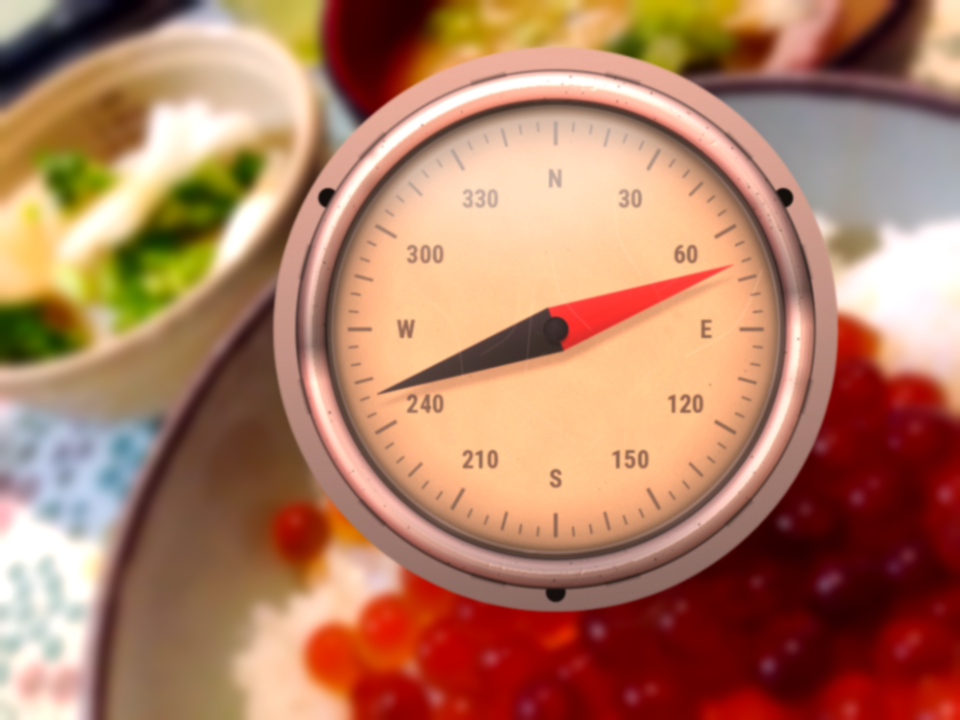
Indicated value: 70 °
